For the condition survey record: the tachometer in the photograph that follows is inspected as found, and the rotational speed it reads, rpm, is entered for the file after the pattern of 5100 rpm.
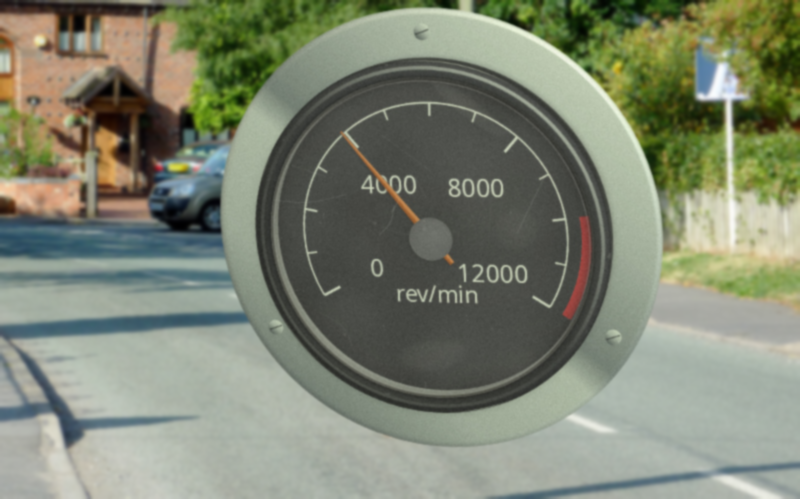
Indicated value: 4000 rpm
